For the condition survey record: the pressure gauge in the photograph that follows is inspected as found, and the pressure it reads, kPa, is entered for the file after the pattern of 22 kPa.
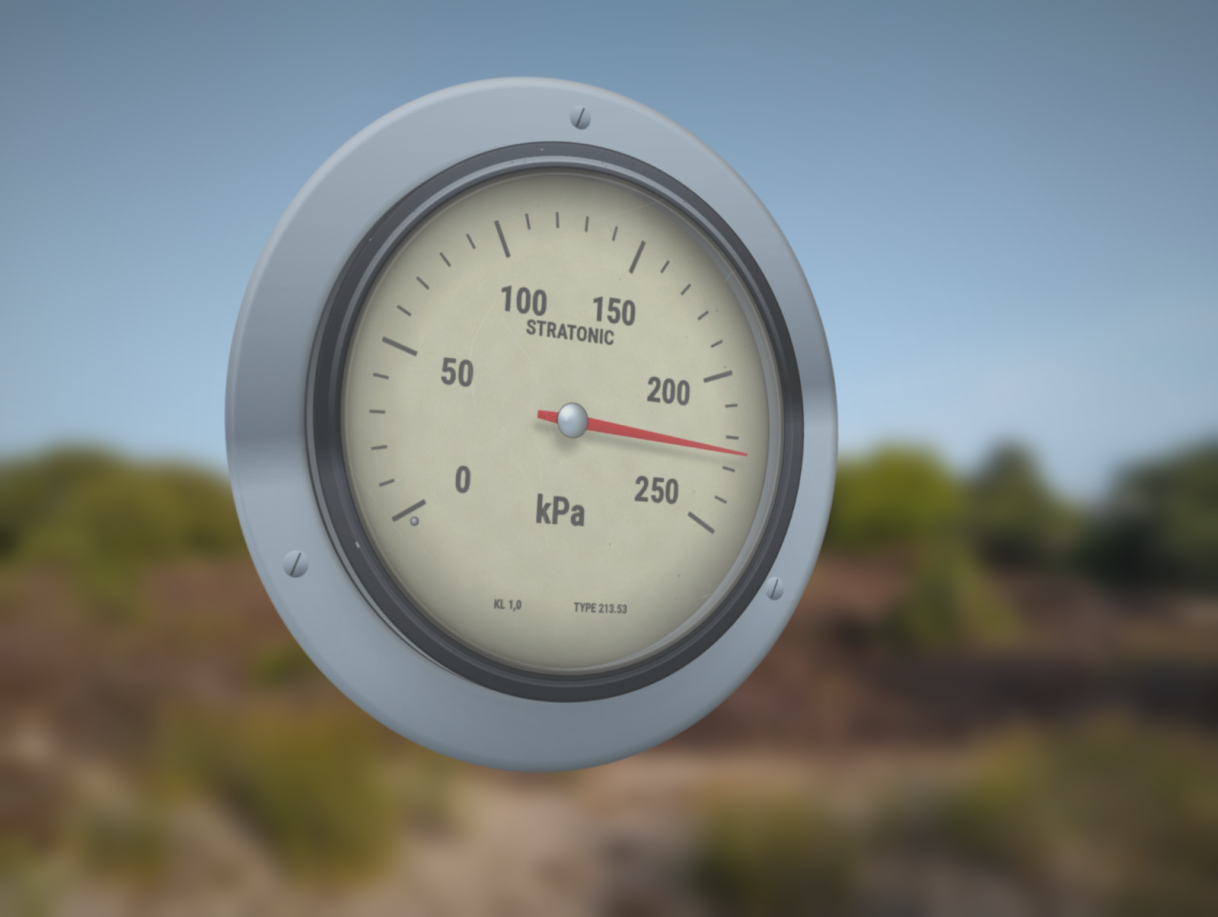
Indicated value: 225 kPa
